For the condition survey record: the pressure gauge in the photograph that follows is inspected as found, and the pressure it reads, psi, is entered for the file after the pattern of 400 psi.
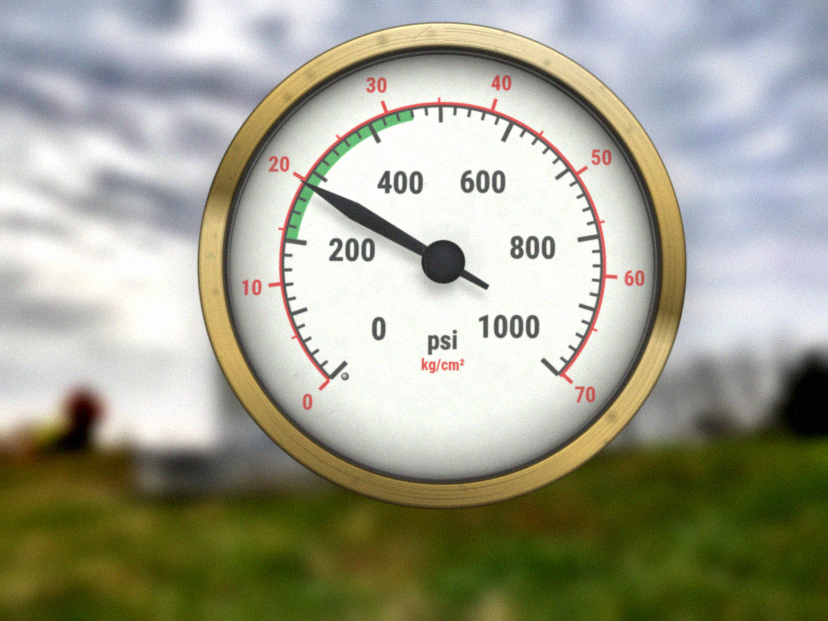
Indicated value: 280 psi
